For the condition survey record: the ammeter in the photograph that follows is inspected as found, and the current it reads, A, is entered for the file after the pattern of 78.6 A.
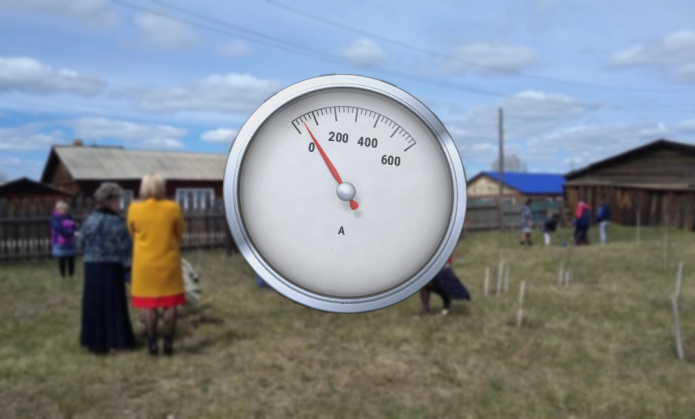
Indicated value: 40 A
